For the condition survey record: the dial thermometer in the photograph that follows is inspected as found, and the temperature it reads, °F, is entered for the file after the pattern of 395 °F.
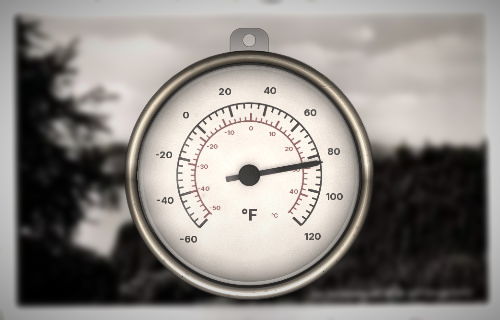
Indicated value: 84 °F
